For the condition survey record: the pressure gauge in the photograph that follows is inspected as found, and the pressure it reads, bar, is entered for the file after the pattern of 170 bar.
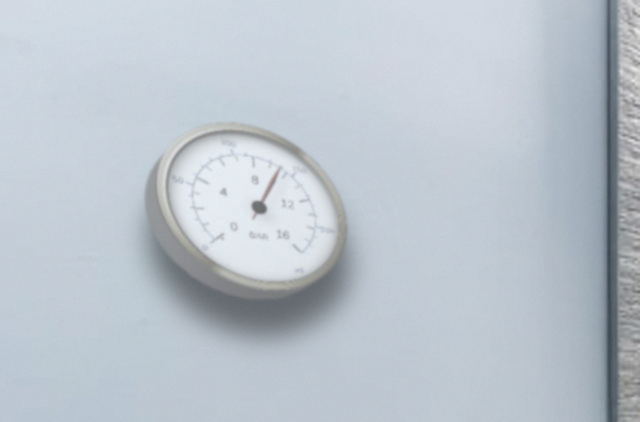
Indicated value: 9.5 bar
